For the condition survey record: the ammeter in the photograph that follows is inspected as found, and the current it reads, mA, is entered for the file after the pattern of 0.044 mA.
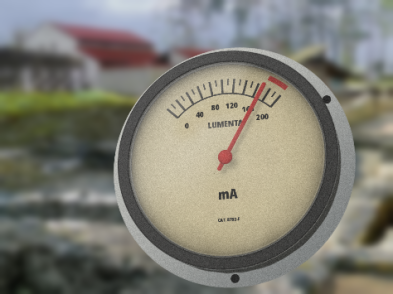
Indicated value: 170 mA
